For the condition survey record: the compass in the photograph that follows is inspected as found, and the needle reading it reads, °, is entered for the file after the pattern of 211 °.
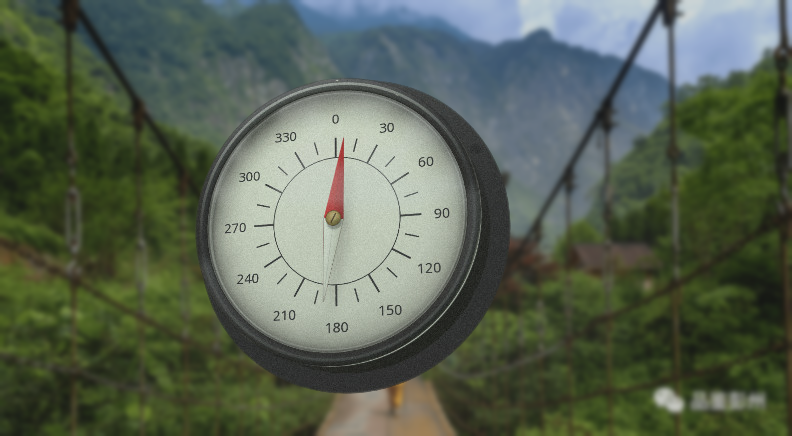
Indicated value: 7.5 °
